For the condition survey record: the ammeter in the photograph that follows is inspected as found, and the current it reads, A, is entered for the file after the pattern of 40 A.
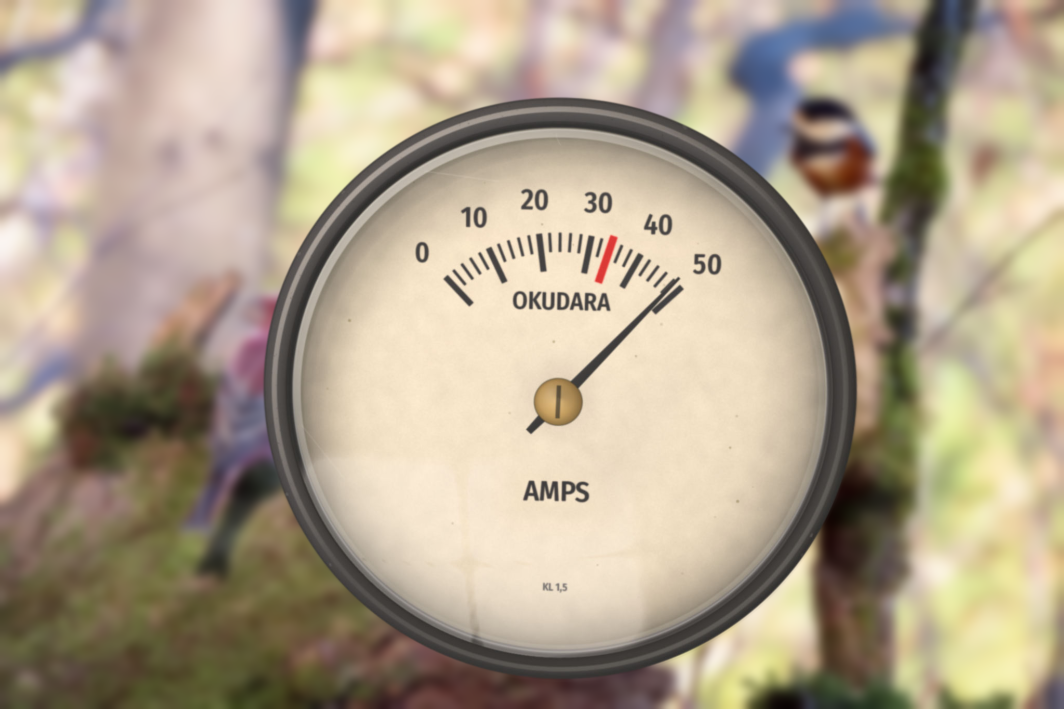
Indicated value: 48 A
